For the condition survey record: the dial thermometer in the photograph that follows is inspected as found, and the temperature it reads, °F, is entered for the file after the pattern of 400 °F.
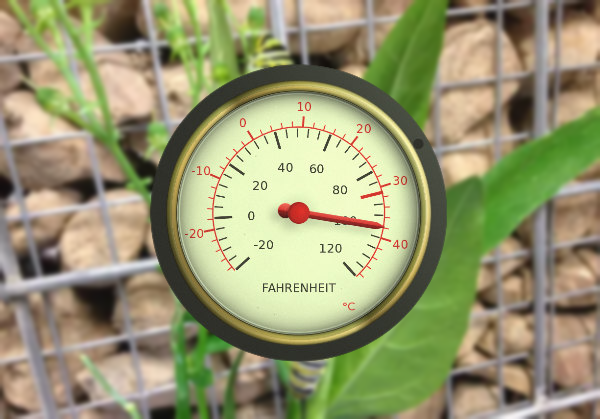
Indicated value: 100 °F
